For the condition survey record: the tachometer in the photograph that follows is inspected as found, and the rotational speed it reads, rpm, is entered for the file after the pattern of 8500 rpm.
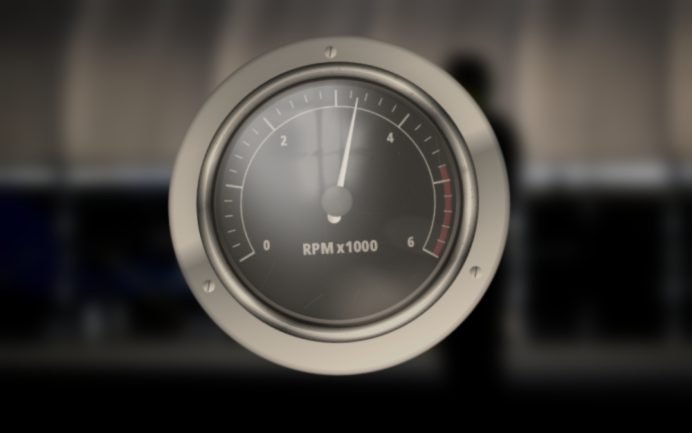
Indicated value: 3300 rpm
